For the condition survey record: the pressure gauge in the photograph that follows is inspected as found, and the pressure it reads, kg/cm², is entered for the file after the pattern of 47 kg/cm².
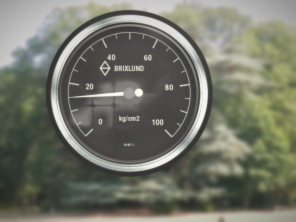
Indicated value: 15 kg/cm²
